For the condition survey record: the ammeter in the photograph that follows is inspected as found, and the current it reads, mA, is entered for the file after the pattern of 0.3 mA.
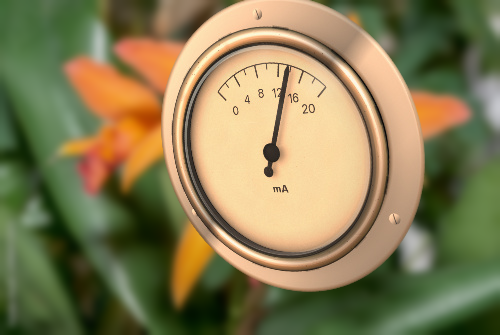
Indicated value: 14 mA
